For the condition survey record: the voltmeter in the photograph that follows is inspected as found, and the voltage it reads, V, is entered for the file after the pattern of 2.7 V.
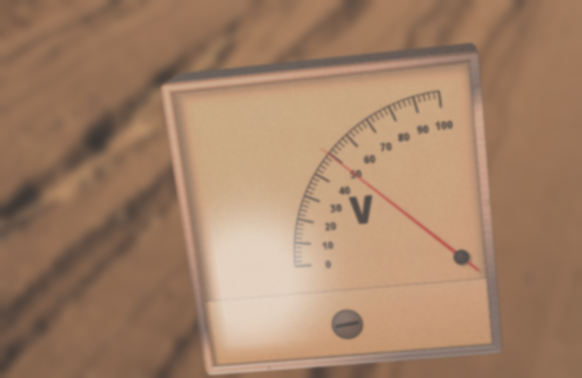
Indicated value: 50 V
